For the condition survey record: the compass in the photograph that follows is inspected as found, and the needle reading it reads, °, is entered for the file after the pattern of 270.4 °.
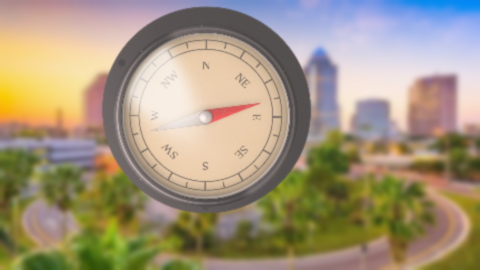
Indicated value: 75 °
